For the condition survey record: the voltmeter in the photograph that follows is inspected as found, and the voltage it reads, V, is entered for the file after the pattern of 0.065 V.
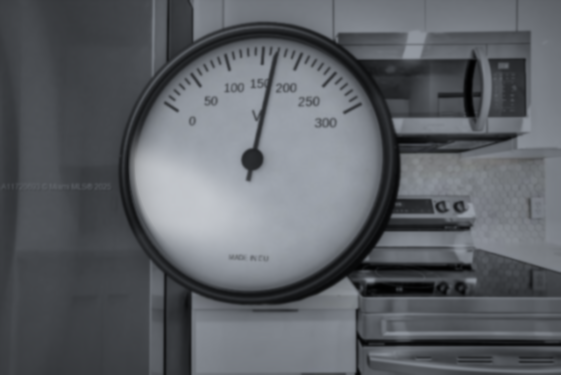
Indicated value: 170 V
